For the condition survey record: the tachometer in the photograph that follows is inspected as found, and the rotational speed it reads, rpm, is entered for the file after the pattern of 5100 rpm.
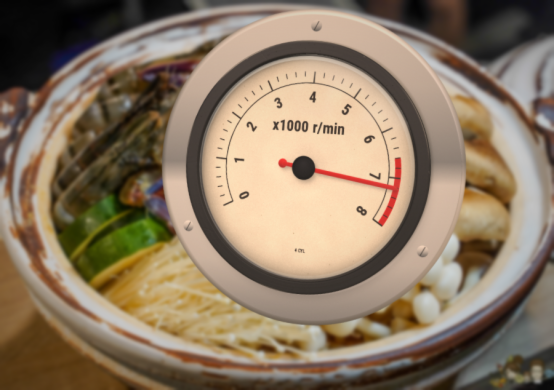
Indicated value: 7200 rpm
